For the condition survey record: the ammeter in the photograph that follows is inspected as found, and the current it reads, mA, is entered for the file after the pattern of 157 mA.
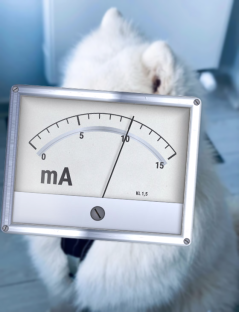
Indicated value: 10 mA
